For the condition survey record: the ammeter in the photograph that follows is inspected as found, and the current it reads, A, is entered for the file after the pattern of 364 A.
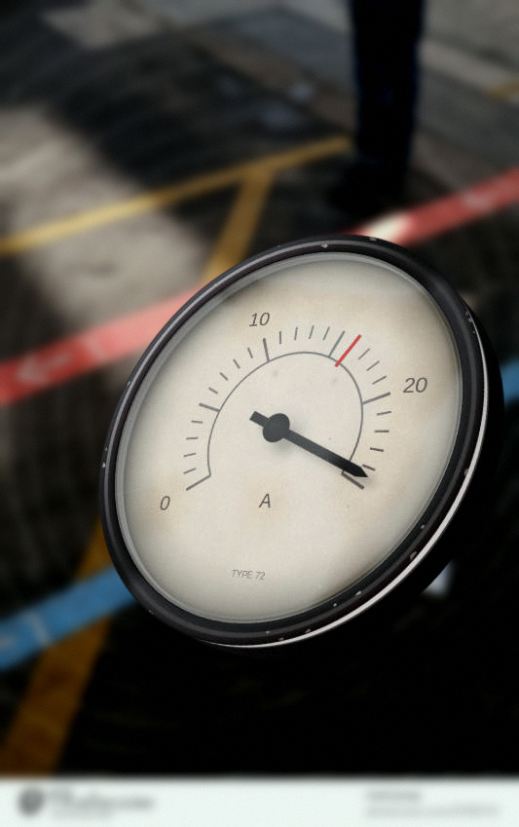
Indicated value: 24.5 A
